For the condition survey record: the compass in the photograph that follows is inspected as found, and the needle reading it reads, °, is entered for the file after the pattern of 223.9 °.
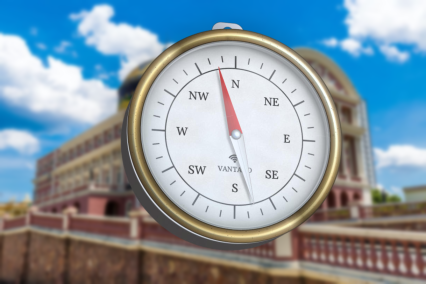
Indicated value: 345 °
